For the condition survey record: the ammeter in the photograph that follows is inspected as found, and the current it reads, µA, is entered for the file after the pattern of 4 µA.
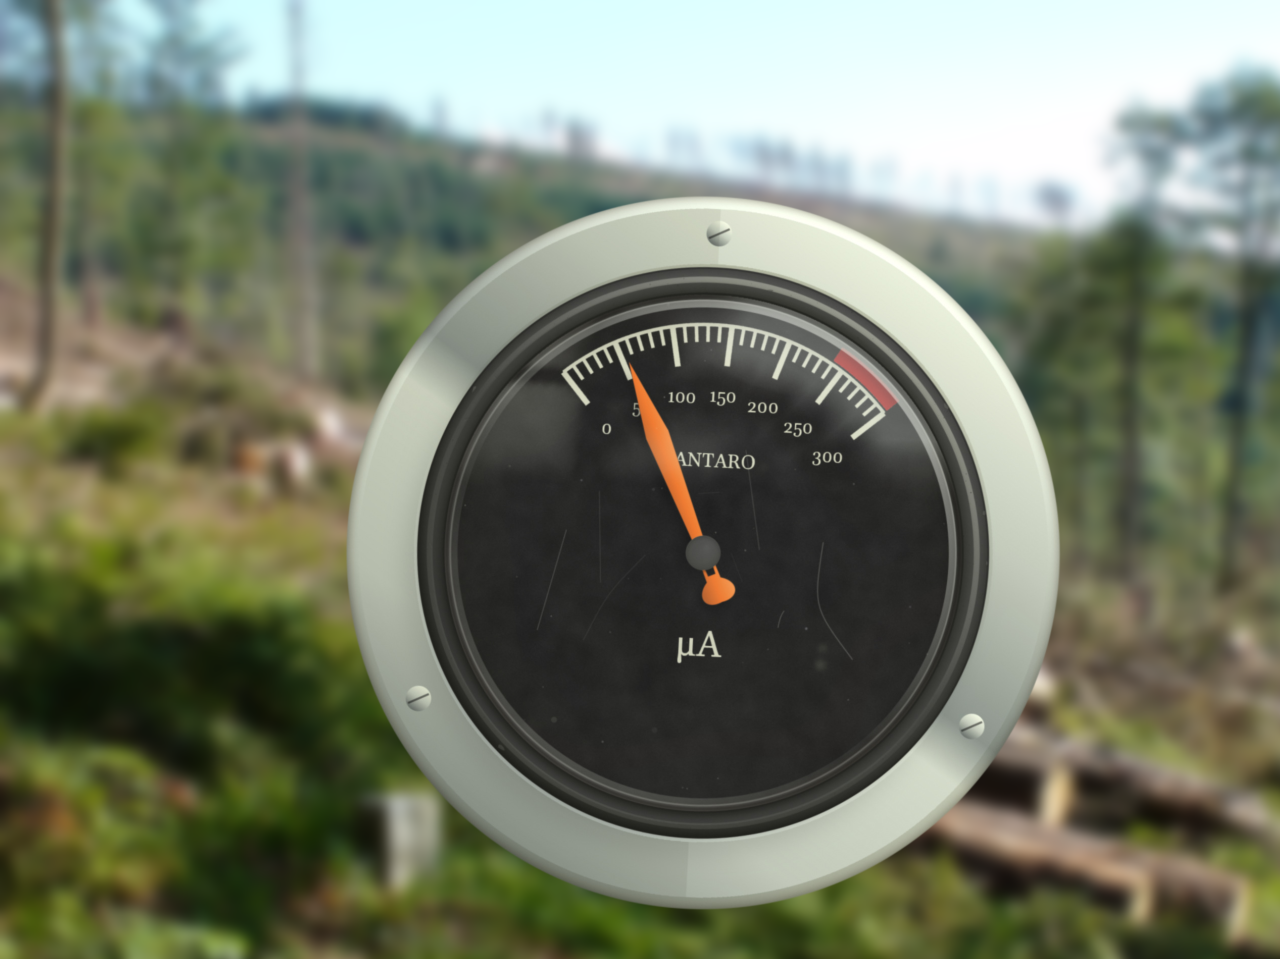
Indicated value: 55 µA
